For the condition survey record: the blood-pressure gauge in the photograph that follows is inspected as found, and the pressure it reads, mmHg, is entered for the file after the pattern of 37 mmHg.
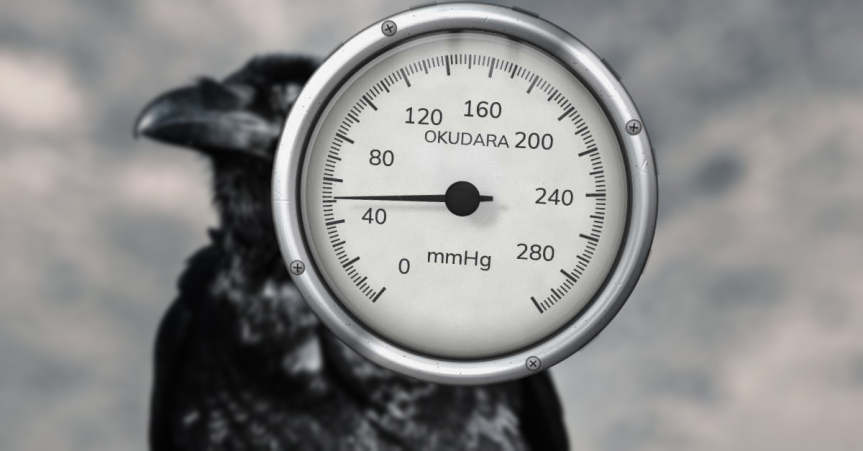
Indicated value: 52 mmHg
